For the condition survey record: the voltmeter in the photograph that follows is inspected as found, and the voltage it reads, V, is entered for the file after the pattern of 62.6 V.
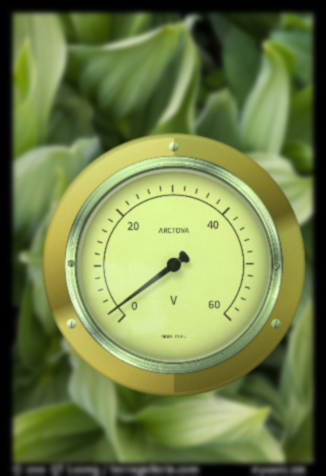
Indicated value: 2 V
